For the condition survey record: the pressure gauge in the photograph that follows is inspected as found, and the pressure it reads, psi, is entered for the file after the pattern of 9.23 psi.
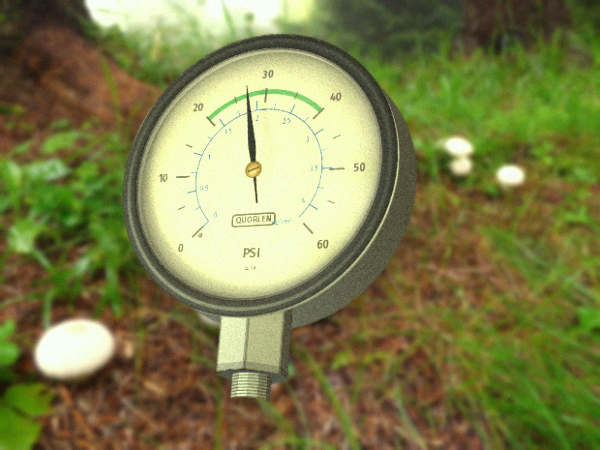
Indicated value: 27.5 psi
